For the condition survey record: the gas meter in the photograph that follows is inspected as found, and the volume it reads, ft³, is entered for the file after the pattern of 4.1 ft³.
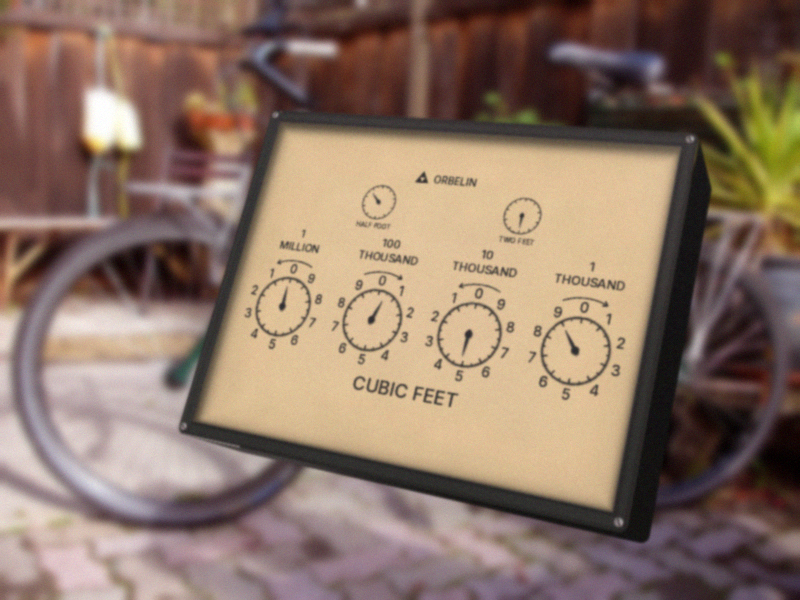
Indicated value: 4900 ft³
